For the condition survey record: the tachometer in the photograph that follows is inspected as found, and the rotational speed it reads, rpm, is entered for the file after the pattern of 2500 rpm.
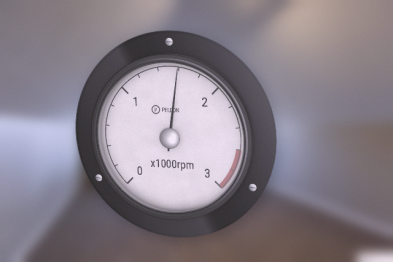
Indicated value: 1600 rpm
